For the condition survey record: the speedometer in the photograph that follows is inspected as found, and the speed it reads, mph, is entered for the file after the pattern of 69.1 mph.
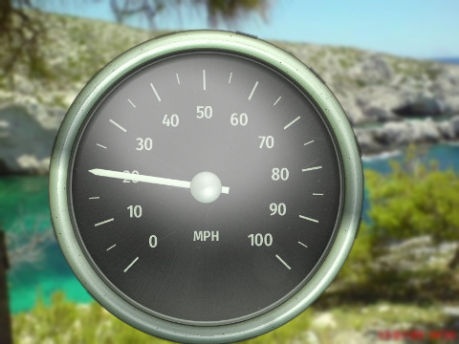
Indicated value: 20 mph
